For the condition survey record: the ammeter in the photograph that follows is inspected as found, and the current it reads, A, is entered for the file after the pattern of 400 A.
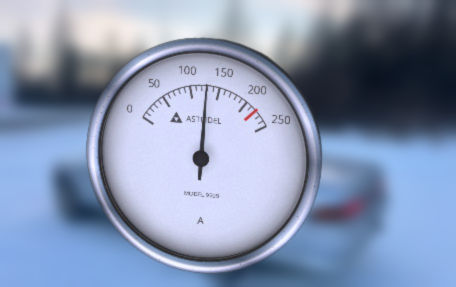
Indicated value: 130 A
